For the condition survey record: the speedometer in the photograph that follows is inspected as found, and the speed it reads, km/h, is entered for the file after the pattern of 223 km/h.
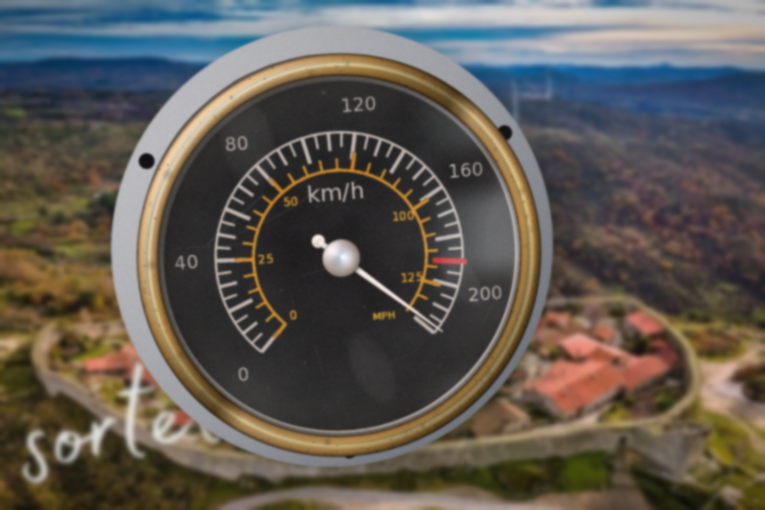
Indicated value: 217.5 km/h
